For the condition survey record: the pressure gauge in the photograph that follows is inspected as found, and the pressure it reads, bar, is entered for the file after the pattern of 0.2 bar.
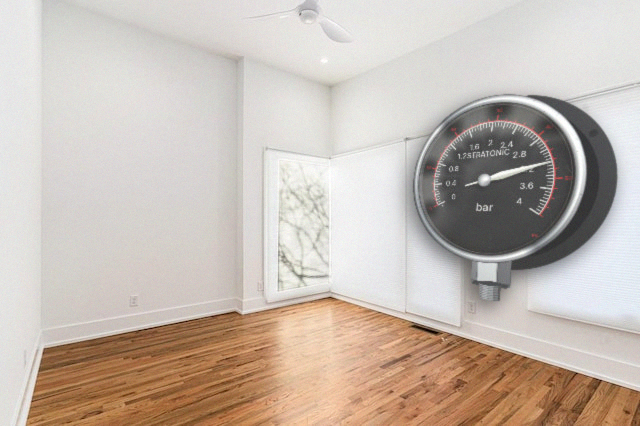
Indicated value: 3.2 bar
